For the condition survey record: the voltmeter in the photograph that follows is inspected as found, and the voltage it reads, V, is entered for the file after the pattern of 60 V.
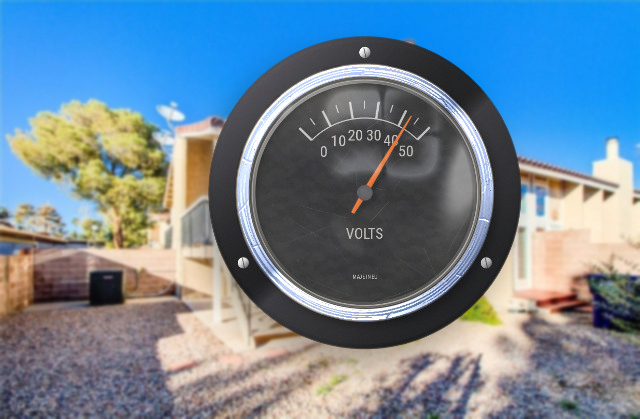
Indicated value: 42.5 V
